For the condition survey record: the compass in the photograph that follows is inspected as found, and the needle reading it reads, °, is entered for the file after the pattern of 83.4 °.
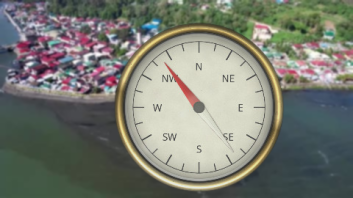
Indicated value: 322.5 °
